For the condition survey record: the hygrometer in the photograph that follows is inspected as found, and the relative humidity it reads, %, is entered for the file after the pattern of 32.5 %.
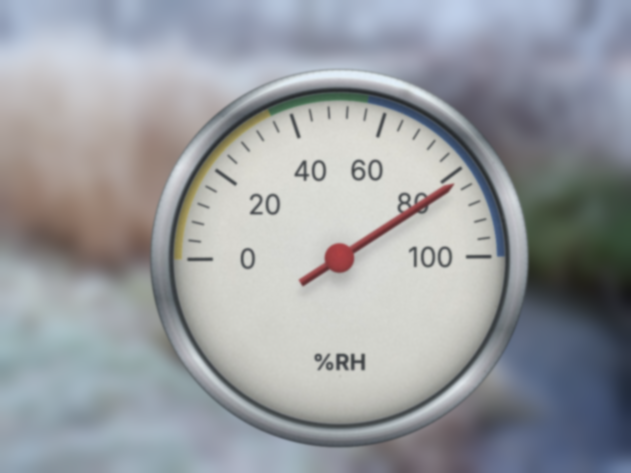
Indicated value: 82 %
